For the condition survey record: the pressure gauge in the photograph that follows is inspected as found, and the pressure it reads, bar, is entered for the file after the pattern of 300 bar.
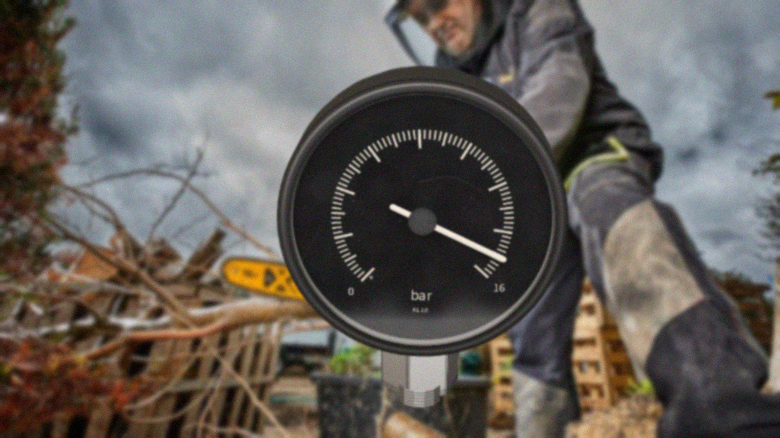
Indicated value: 15 bar
